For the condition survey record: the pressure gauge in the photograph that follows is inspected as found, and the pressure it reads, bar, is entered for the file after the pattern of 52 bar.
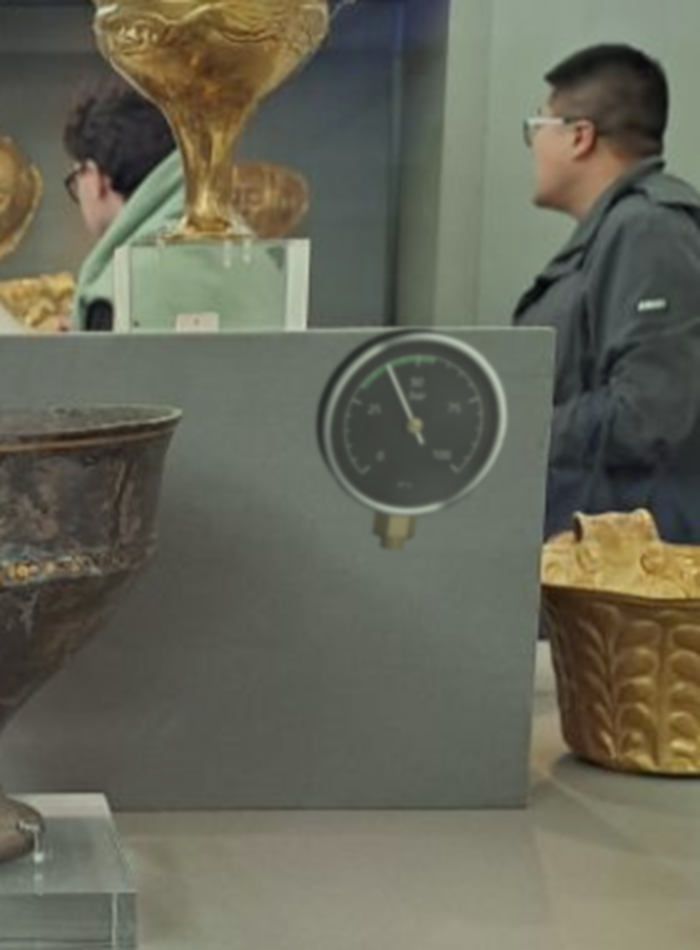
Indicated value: 40 bar
